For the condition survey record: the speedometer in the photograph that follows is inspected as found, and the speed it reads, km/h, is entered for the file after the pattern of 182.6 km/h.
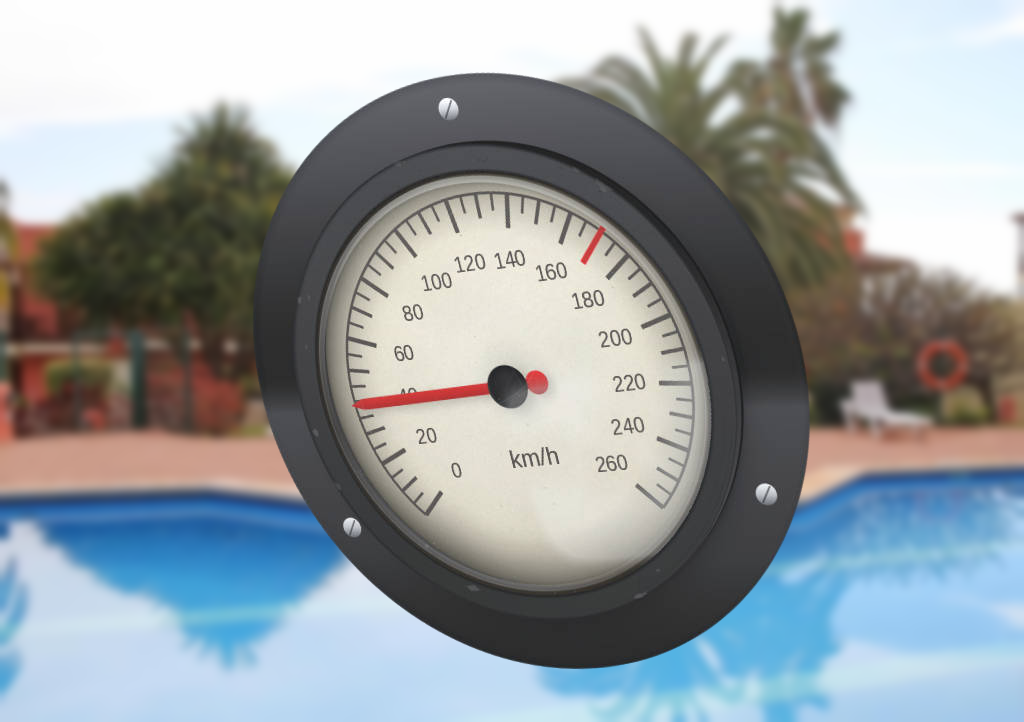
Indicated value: 40 km/h
